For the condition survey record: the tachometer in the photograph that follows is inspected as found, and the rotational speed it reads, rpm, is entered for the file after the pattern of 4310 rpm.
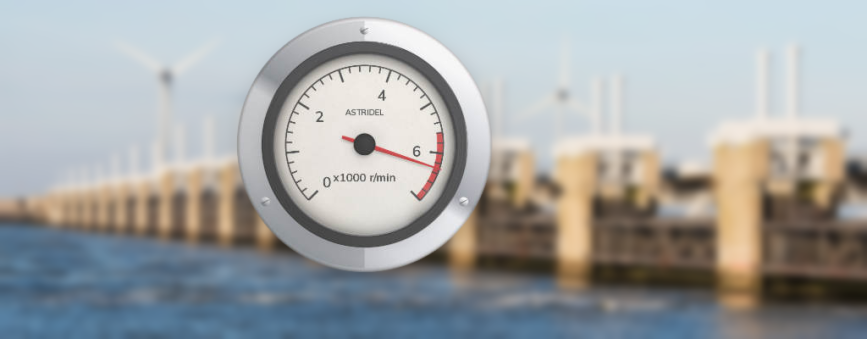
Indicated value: 6300 rpm
